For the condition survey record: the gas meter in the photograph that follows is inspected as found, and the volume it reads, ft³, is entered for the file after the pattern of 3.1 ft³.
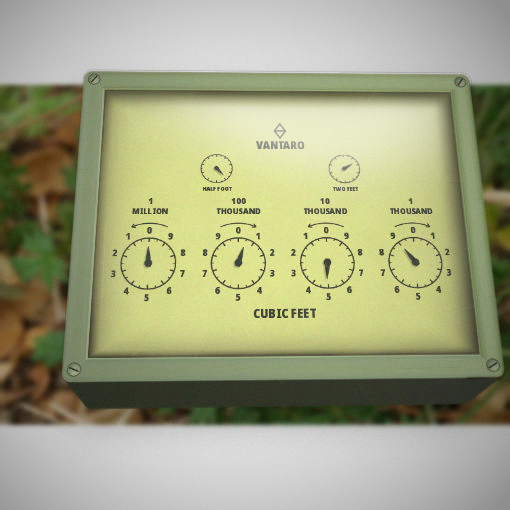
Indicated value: 4900 ft³
